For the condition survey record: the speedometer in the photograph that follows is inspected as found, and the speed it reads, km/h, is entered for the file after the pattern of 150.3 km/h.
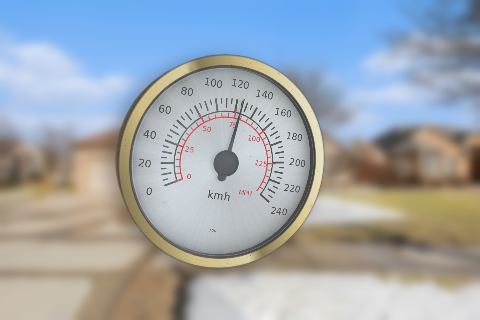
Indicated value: 125 km/h
